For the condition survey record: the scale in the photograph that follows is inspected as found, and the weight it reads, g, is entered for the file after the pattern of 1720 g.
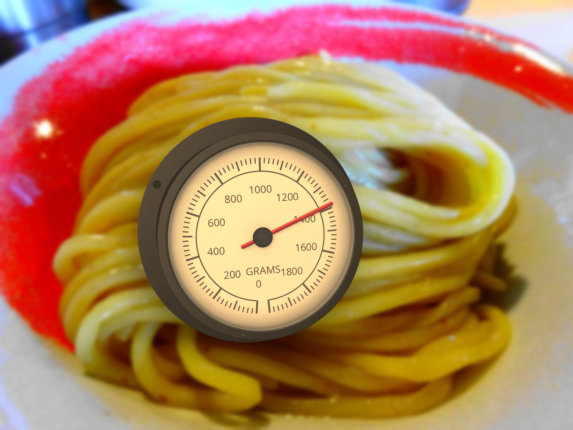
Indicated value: 1380 g
